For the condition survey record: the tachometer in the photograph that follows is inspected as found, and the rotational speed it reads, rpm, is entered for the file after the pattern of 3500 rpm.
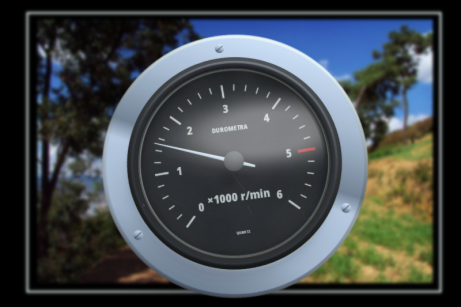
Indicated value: 1500 rpm
